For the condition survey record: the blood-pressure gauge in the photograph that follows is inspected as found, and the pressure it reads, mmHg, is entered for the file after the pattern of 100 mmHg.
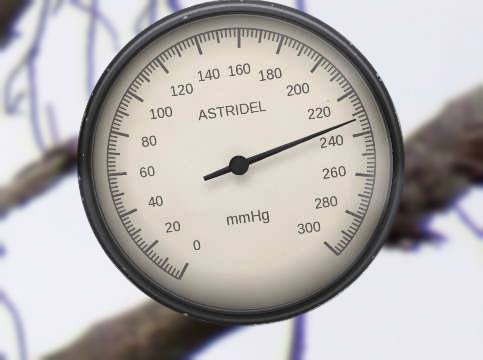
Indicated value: 232 mmHg
